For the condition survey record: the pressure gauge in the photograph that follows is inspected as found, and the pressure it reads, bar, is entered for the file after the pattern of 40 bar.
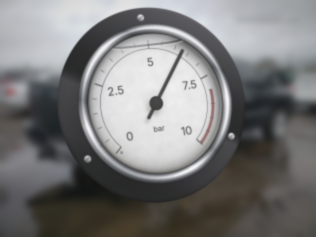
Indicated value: 6.25 bar
